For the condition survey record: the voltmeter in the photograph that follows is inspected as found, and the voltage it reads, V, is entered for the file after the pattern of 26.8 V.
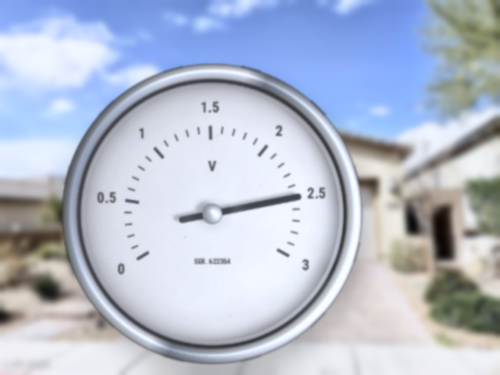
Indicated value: 2.5 V
